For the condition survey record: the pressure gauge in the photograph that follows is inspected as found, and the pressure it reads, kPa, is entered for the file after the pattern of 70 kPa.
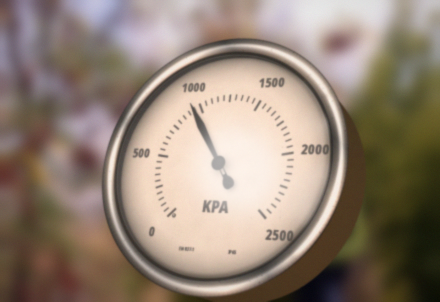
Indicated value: 950 kPa
